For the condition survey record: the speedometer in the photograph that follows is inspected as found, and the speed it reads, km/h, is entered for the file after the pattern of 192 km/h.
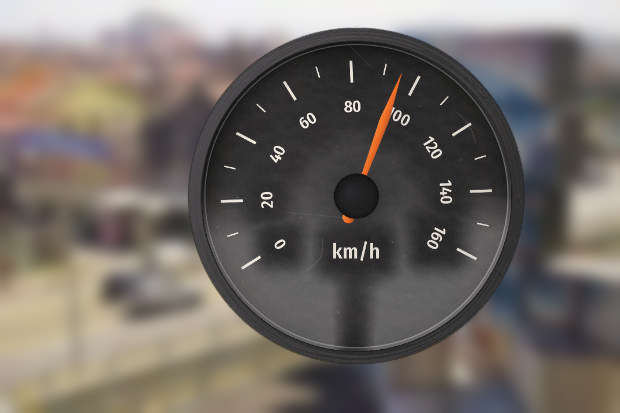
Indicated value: 95 km/h
